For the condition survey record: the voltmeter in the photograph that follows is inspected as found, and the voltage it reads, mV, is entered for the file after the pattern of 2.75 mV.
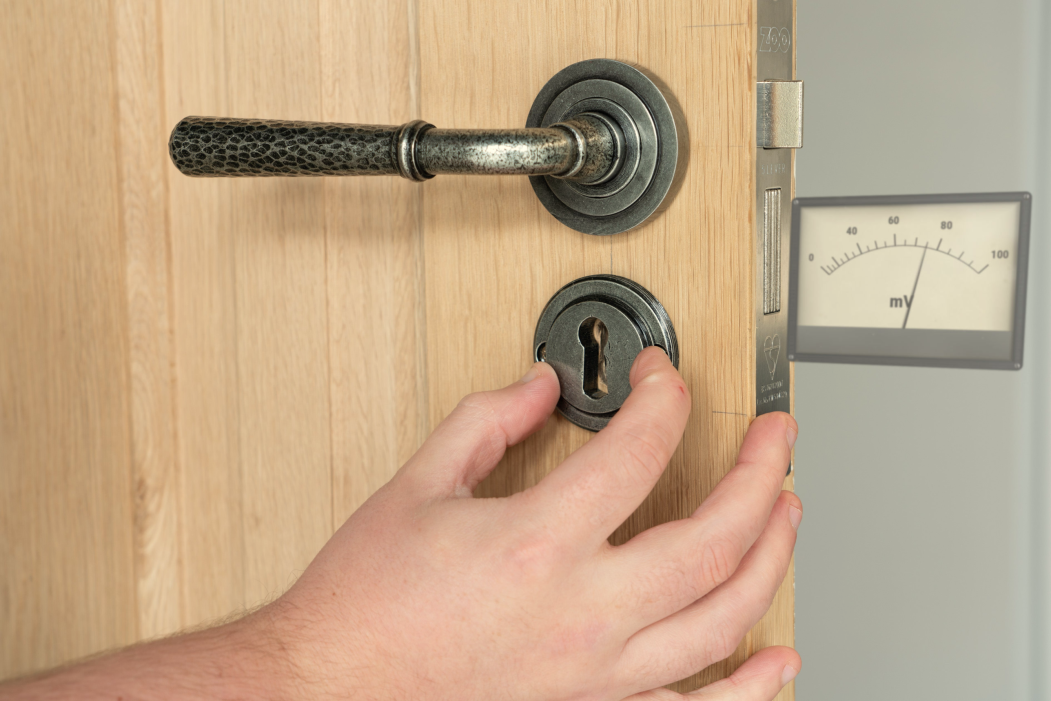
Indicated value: 75 mV
